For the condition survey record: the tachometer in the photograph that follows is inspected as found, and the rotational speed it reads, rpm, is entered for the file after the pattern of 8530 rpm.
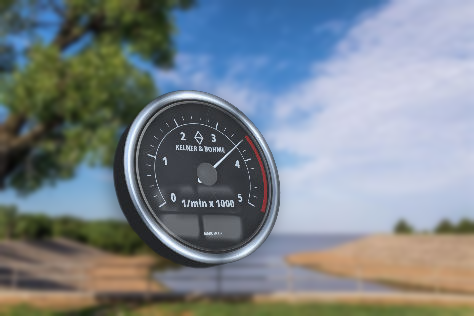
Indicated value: 3600 rpm
